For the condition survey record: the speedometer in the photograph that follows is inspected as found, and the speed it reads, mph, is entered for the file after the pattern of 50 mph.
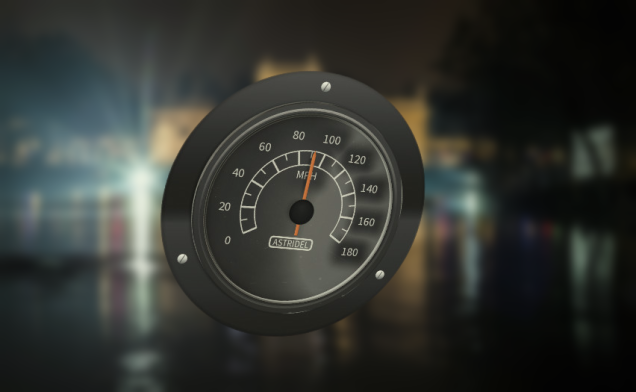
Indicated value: 90 mph
